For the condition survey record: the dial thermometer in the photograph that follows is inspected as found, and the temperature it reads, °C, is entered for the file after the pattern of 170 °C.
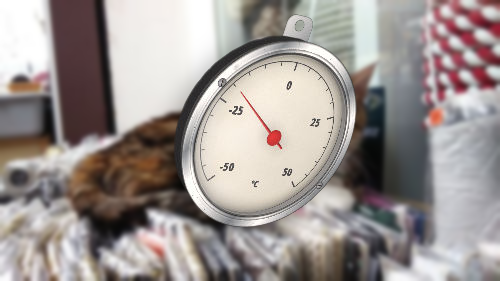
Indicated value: -20 °C
